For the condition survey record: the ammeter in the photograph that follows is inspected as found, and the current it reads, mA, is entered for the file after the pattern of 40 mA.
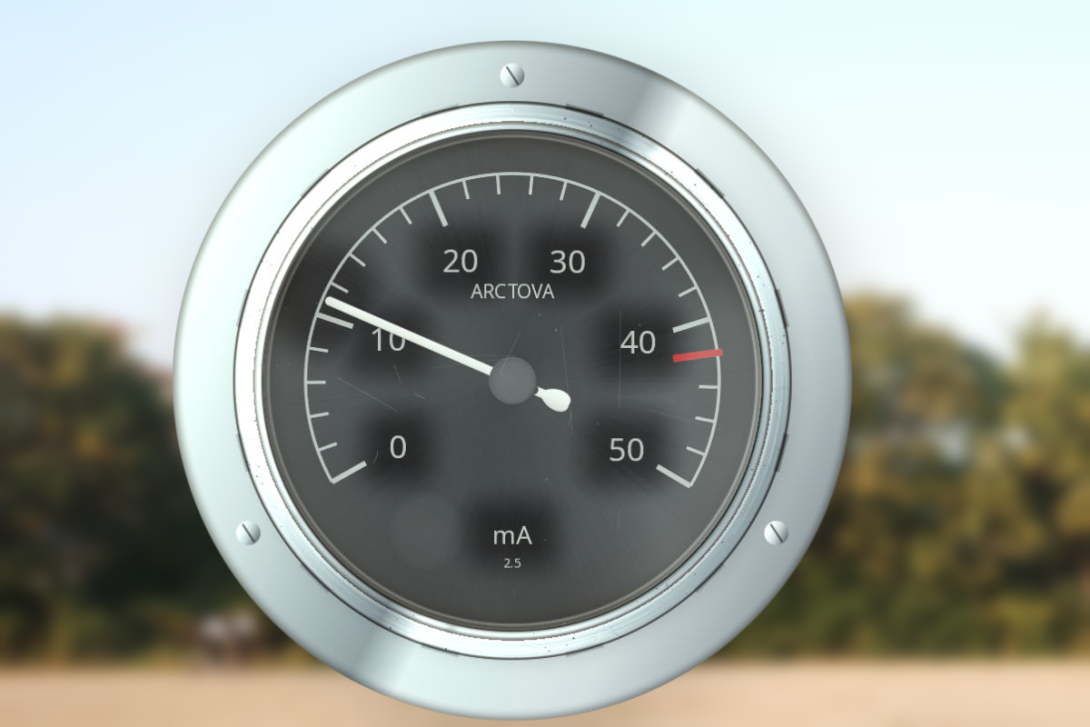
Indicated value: 11 mA
